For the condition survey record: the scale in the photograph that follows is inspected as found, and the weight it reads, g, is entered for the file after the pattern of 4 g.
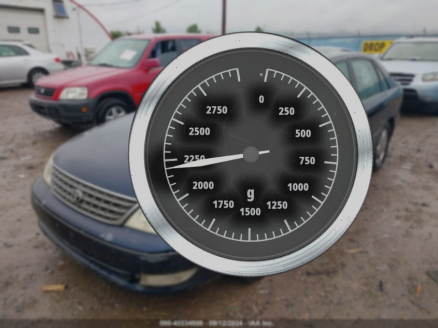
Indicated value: 2200 g
